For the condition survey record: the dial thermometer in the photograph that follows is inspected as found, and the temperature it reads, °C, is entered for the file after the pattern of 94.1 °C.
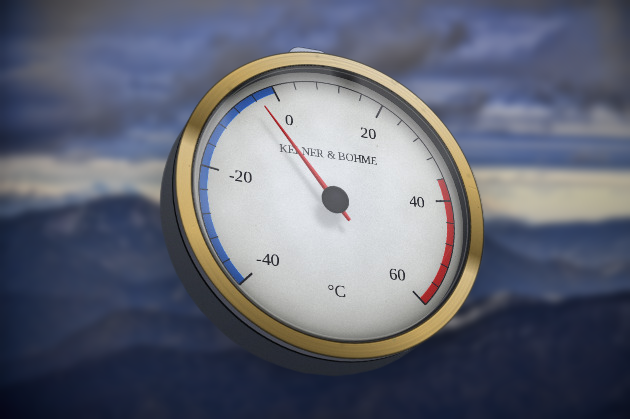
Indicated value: -4 °C
